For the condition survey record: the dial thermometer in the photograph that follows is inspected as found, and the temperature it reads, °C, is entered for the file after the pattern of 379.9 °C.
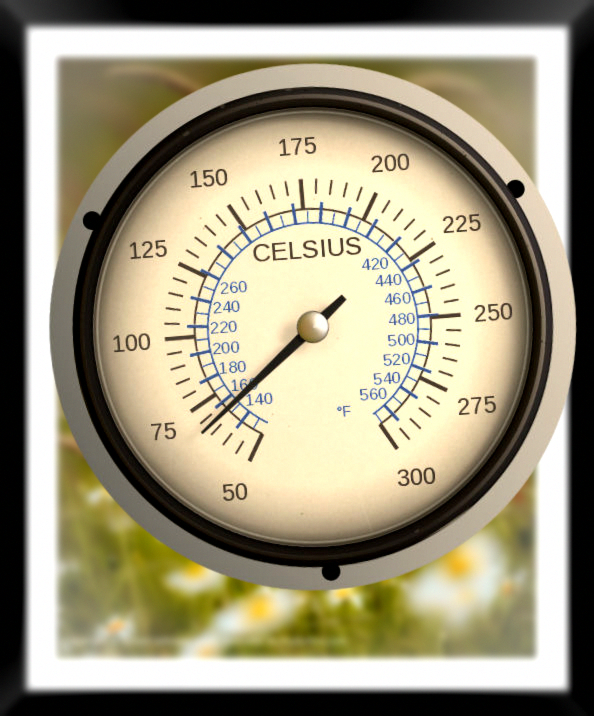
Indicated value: 67.5 °C
